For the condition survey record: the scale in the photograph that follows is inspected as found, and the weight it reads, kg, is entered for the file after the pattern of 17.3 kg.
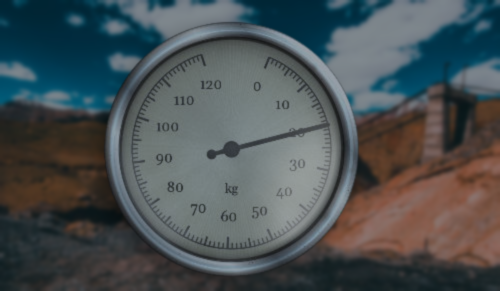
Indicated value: 20 kg
